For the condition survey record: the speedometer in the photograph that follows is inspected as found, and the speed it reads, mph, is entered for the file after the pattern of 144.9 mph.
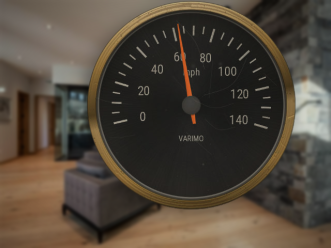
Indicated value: 62.5 mph
